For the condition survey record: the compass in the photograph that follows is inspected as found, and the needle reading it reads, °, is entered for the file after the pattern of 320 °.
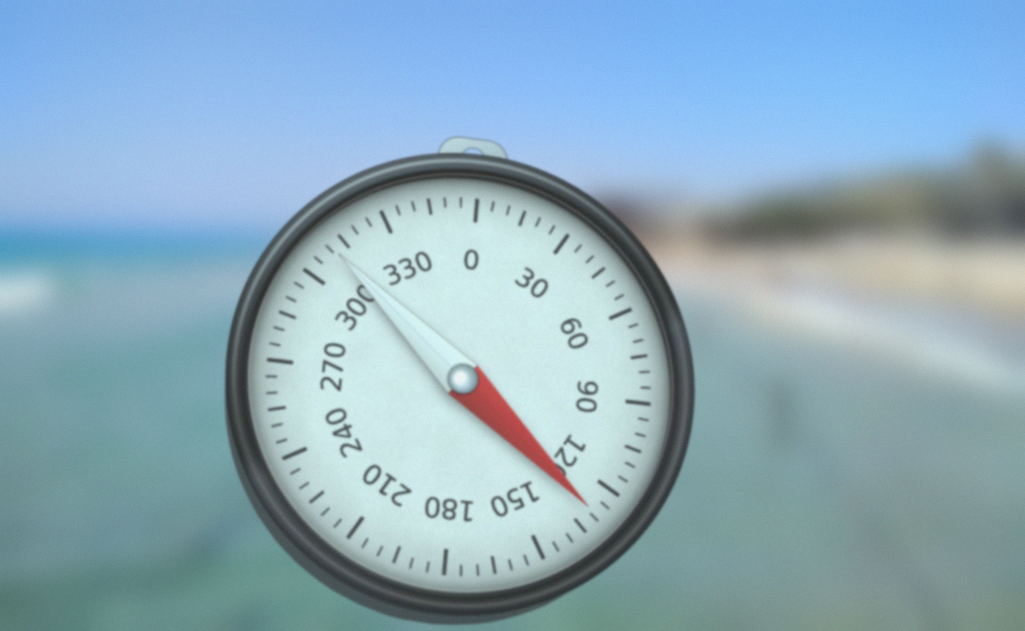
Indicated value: 130 °
